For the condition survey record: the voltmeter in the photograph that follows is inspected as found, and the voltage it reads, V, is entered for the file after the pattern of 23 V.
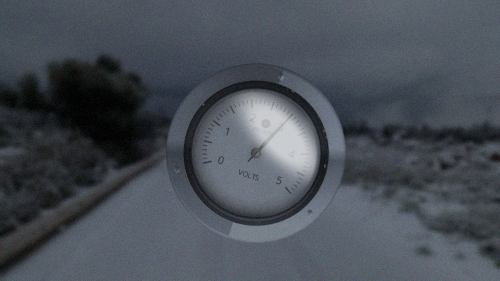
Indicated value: 3 V
